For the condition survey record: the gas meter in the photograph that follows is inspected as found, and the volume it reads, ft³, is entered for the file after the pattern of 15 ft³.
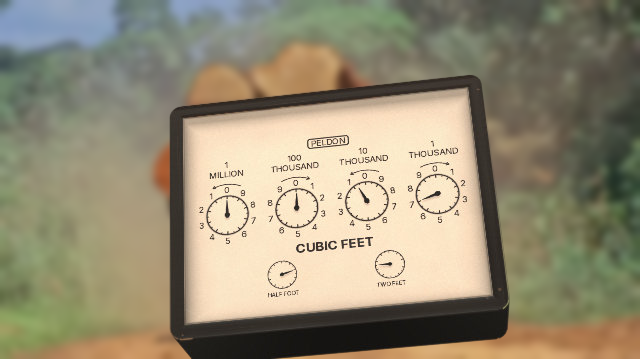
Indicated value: 700 ft³
